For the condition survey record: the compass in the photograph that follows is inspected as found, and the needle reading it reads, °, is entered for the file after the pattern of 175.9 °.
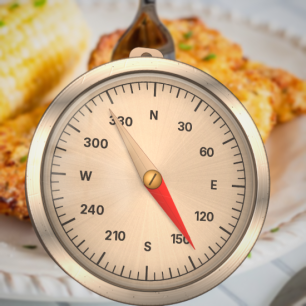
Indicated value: 145 °
